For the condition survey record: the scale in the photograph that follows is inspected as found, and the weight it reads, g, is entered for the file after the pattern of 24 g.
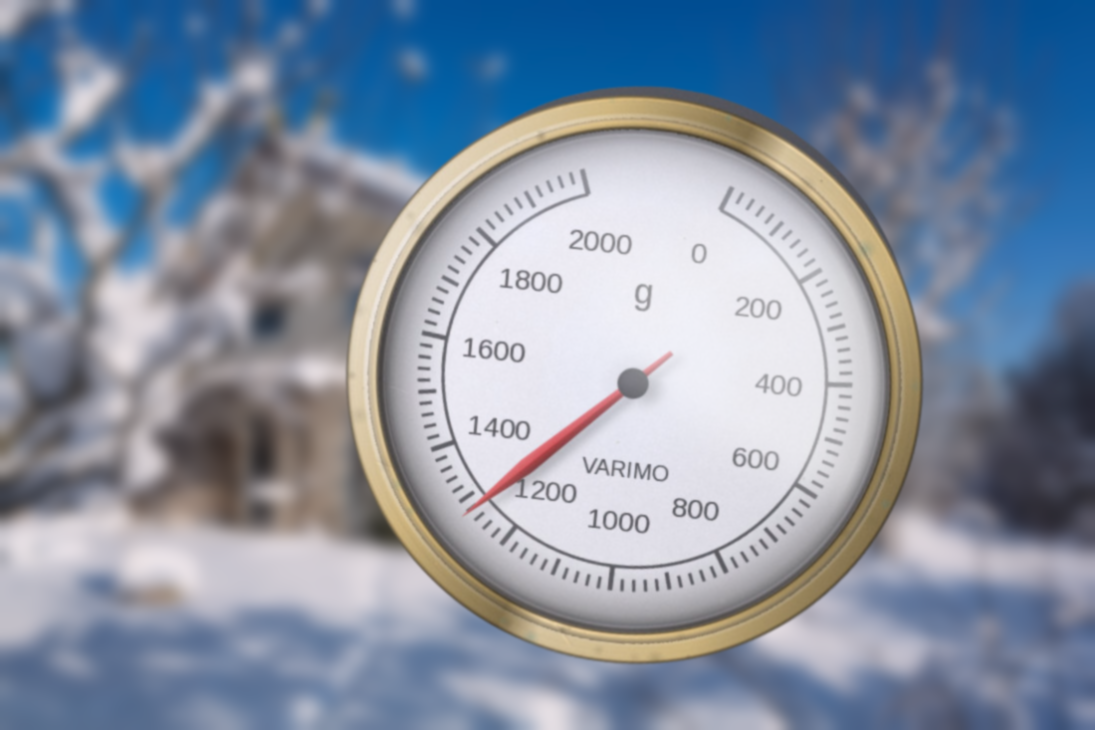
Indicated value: 1280 g
